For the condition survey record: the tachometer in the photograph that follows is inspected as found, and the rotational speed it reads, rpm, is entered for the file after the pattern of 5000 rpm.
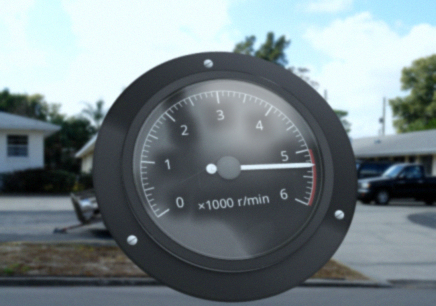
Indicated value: 5300 rpm
